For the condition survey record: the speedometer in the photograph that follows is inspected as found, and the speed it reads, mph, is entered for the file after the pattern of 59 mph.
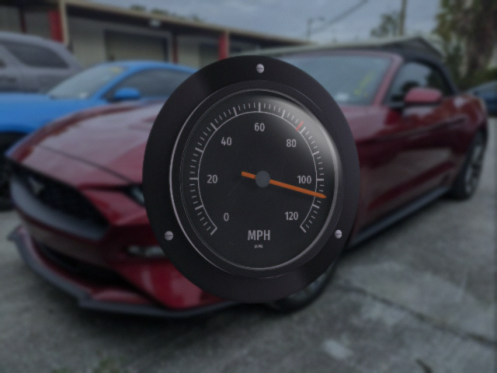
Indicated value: 106 mph
